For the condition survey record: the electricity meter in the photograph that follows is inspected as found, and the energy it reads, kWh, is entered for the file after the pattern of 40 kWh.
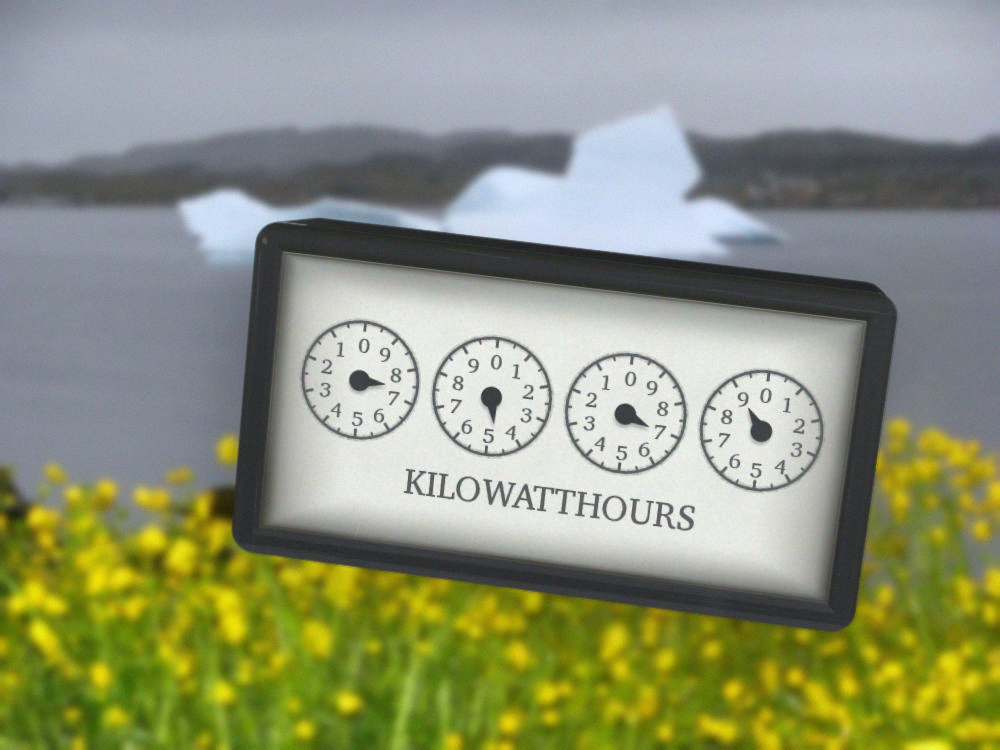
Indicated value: 7469 kWh
